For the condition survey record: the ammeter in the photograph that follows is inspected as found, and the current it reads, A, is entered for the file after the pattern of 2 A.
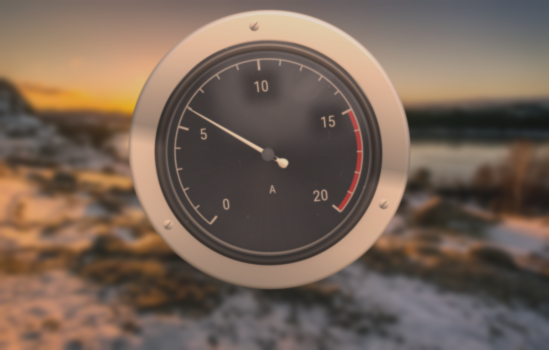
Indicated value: 6 A
